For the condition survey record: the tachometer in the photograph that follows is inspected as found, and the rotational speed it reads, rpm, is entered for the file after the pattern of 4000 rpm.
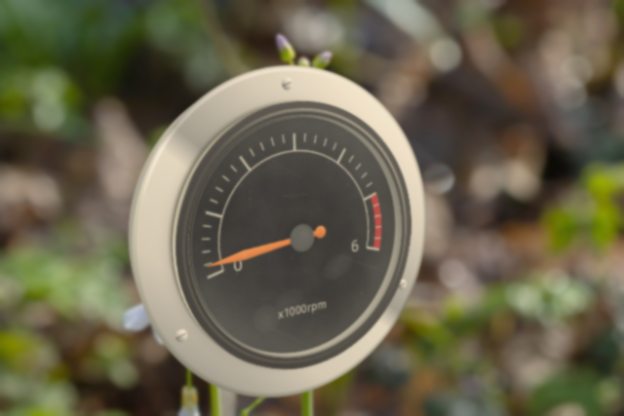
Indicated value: 200 rpm
